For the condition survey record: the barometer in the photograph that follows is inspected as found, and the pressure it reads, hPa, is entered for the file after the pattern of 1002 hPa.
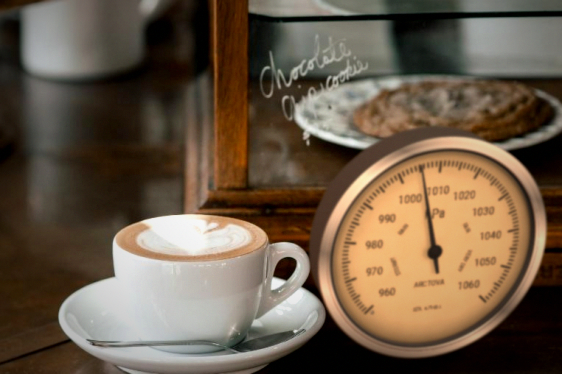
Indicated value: 1005 hPa
